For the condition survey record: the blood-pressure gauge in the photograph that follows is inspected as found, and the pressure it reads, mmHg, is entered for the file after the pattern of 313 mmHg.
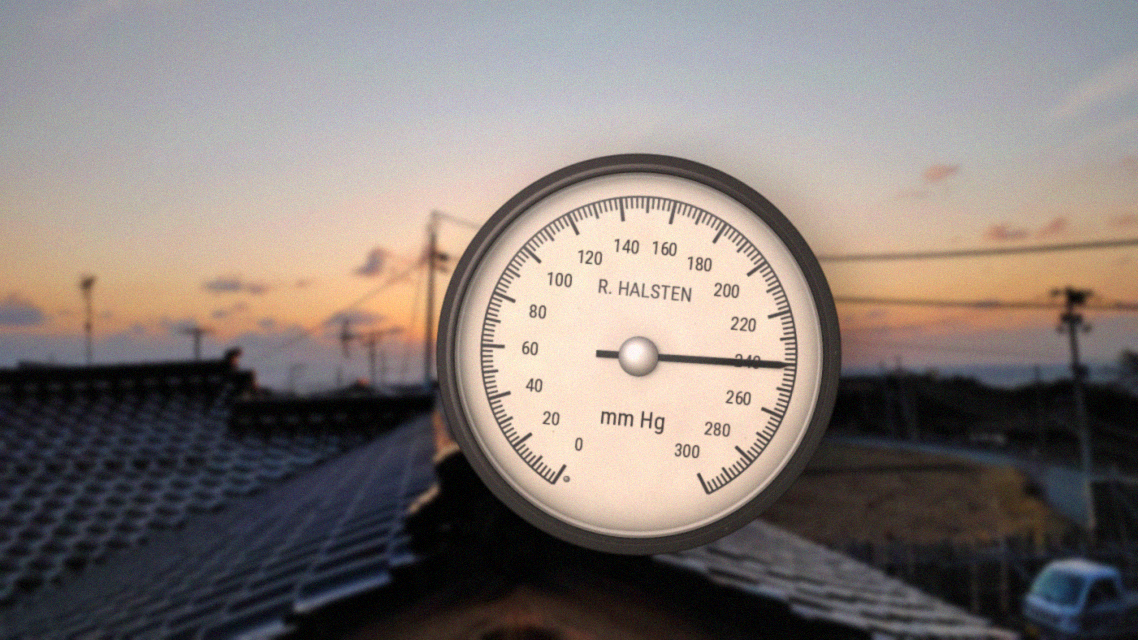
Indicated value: 240 mmHg
